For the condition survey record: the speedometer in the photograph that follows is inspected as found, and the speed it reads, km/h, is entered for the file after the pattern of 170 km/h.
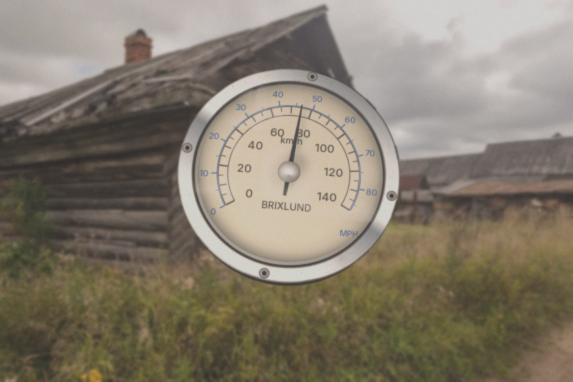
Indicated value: 75 km/h
